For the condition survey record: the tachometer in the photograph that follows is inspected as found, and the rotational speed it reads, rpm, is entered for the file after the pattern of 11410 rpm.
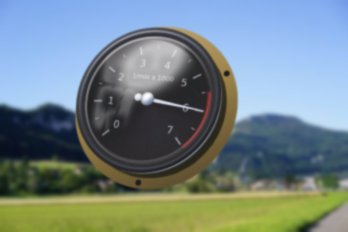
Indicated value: 6000 rpm
